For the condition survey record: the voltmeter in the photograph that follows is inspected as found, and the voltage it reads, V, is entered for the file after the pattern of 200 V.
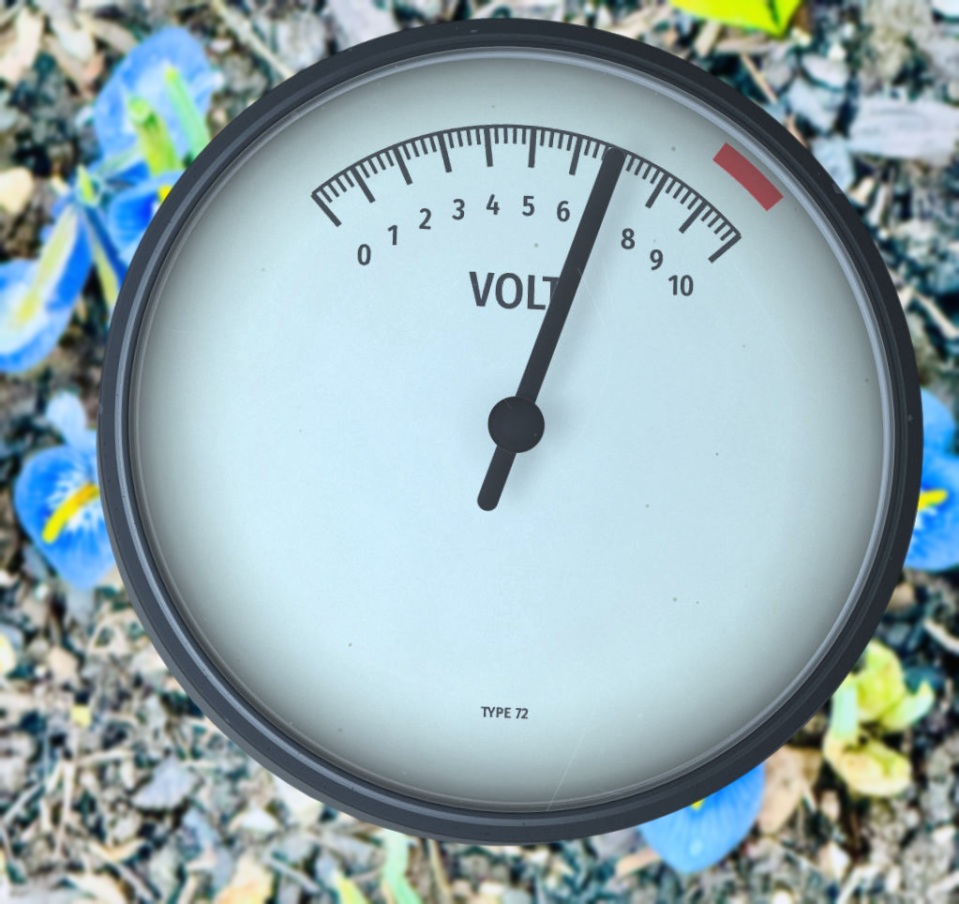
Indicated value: 6.8 V
